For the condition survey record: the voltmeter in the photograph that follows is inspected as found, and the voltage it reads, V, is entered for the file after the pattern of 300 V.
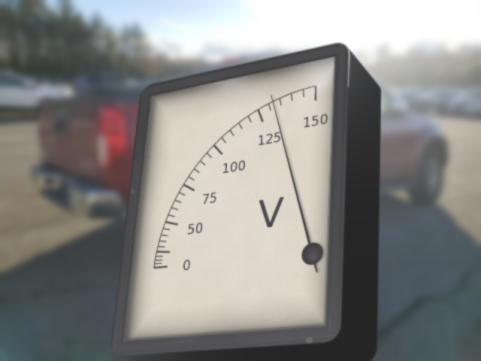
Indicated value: 132.5 V
